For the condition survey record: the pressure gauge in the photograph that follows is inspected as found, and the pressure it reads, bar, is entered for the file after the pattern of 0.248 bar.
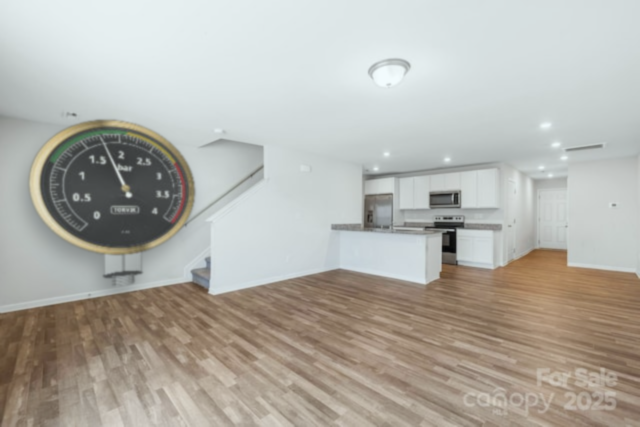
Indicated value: 1.75 bar
